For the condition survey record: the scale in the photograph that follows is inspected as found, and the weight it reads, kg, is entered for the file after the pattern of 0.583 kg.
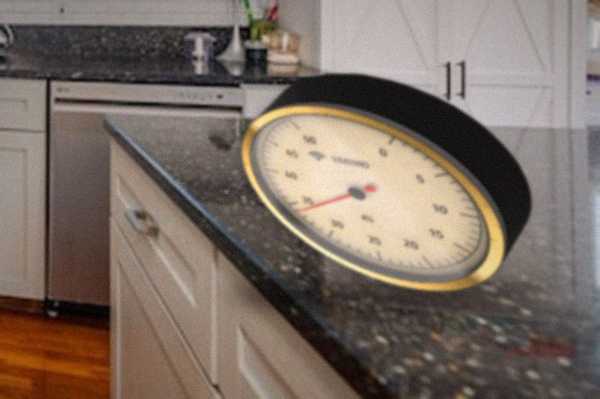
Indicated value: 34 kg
